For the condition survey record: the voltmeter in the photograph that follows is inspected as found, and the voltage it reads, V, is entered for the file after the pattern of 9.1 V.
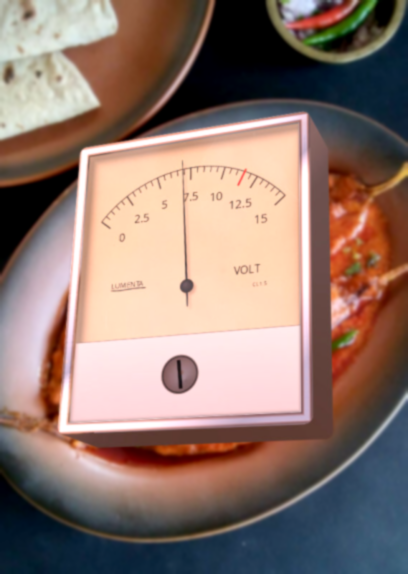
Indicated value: 7 V
